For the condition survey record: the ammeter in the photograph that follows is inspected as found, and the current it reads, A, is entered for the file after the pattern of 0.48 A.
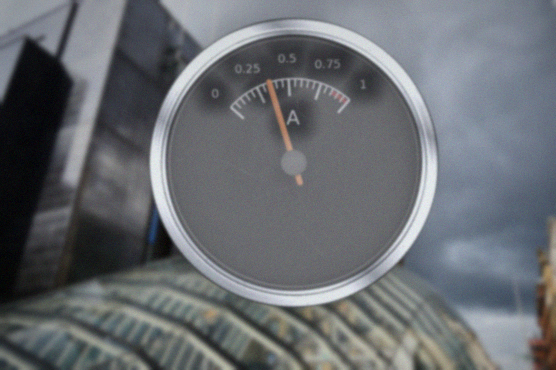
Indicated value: 0.35 A
